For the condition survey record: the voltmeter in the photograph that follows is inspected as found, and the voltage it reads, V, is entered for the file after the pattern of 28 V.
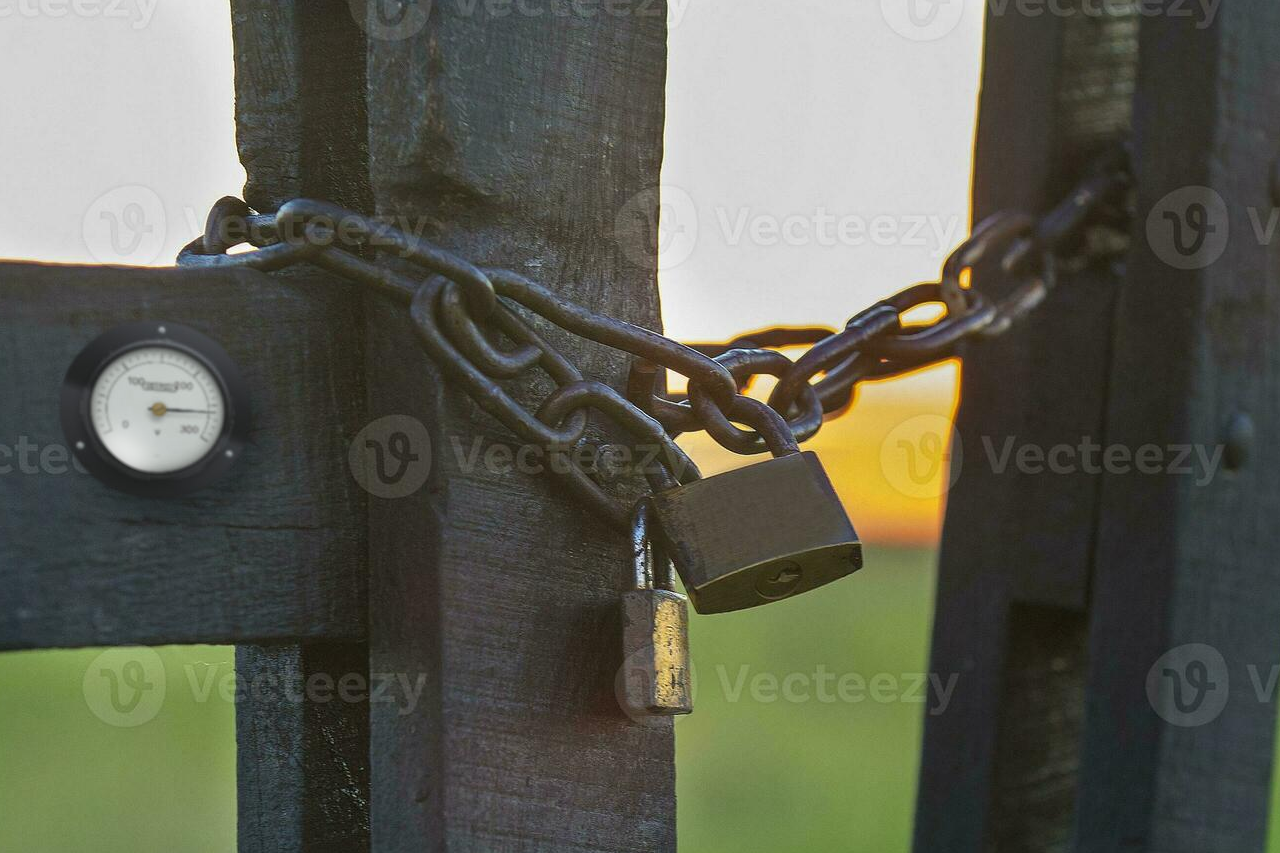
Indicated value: 260 V
